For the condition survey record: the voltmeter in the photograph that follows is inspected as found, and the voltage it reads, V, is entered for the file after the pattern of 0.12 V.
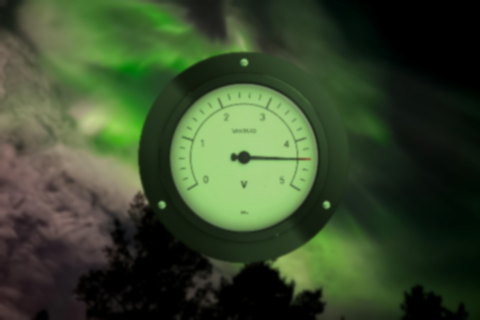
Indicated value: 4.4 V
